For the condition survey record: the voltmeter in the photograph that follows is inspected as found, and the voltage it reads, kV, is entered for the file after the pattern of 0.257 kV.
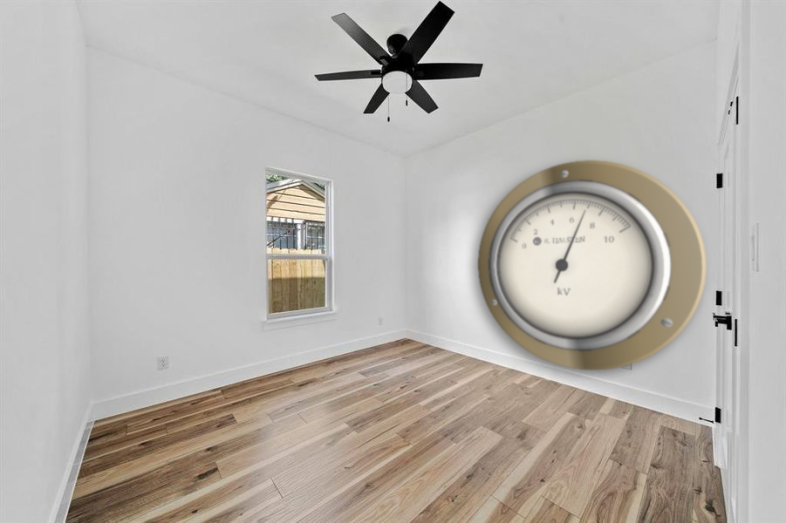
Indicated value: 7 kV
